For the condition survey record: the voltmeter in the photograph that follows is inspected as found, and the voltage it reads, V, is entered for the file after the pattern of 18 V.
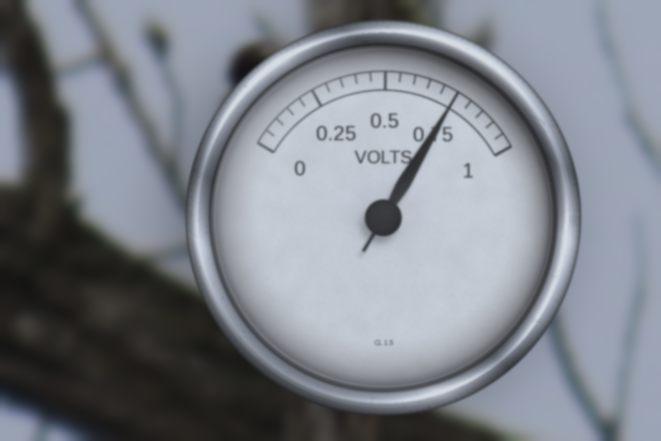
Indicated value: 0.75 V
